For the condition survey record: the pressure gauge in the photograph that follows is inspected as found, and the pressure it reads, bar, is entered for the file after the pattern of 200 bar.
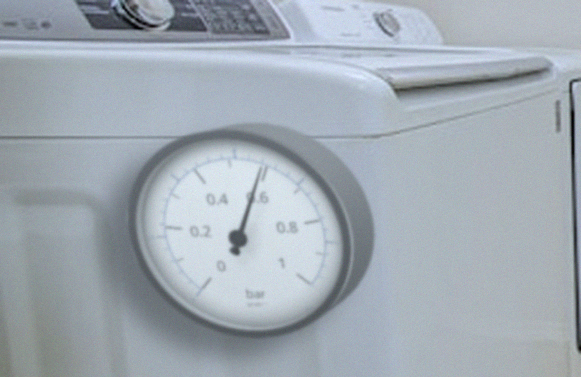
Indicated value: 0.6 bar
